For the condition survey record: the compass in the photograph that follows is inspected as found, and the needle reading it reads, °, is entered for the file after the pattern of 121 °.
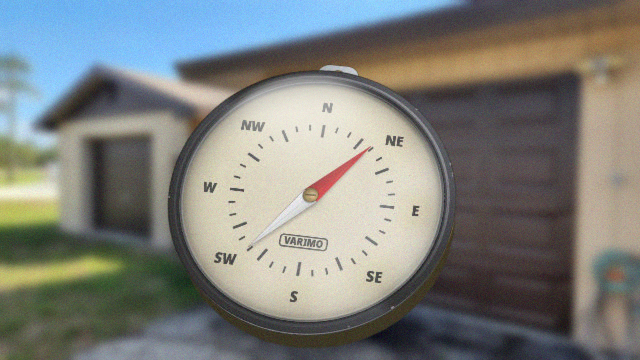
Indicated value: 40 °
